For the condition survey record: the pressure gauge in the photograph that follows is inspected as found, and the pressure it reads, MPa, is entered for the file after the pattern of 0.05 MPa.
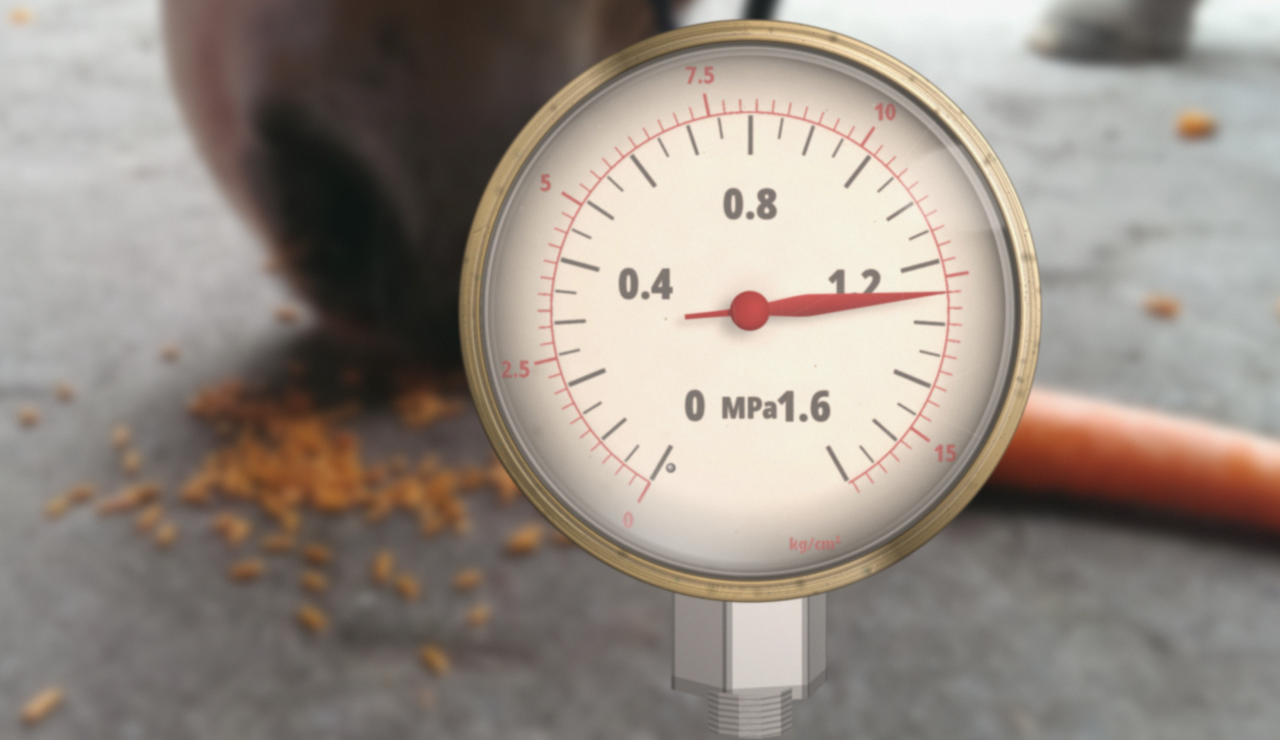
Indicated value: 1.25 MPa
